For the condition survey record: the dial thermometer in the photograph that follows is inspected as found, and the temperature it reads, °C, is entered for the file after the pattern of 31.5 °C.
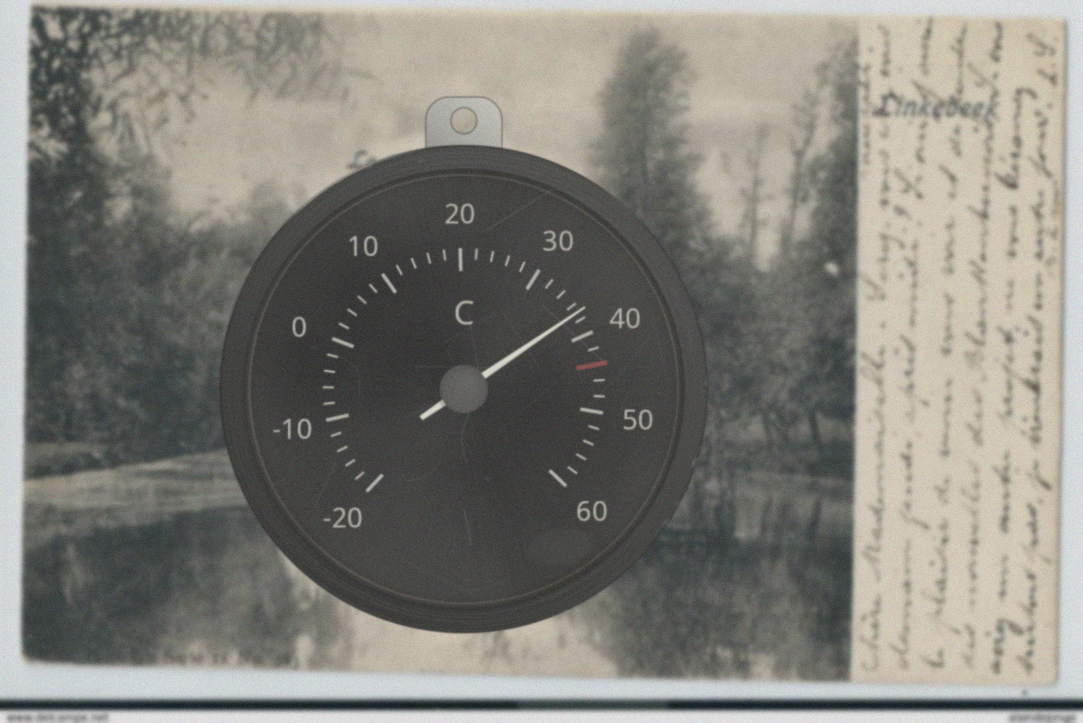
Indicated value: 37 °C
